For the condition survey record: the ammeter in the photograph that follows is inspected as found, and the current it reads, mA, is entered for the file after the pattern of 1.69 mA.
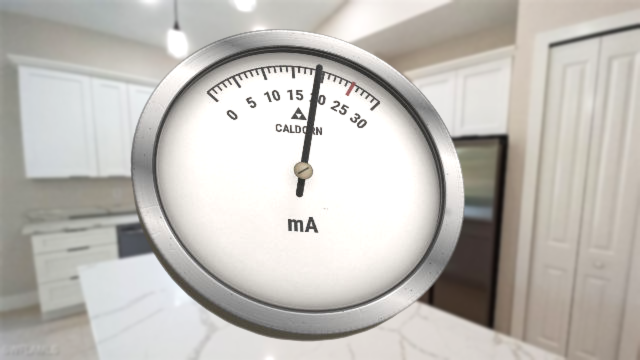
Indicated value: 19 mA
